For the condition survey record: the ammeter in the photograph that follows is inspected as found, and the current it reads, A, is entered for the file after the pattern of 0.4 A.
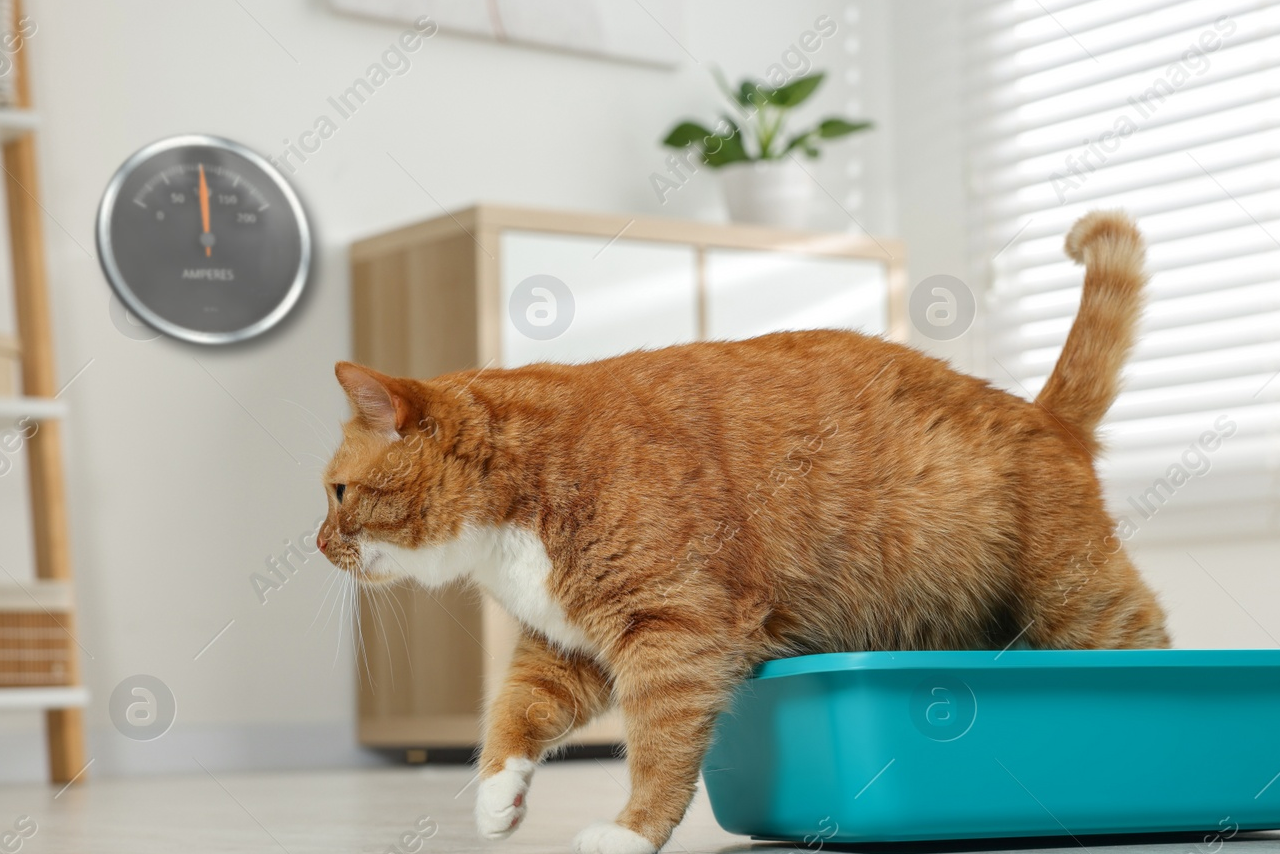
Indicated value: 100 A
